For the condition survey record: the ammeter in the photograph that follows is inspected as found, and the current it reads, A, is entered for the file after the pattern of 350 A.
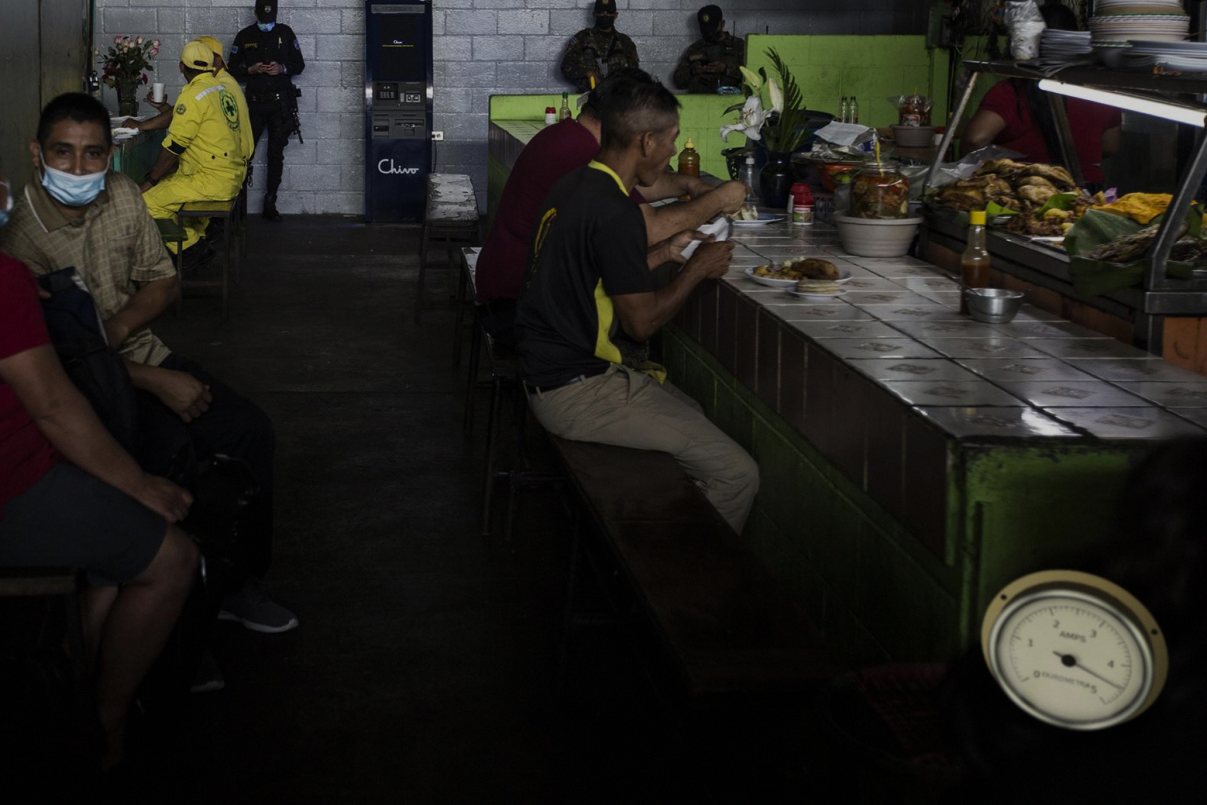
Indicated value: 4.5 A
